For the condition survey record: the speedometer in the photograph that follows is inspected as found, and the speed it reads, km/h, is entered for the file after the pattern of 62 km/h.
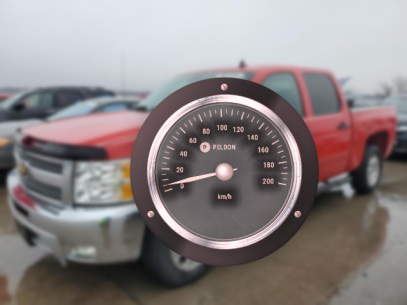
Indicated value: 5 km/h
